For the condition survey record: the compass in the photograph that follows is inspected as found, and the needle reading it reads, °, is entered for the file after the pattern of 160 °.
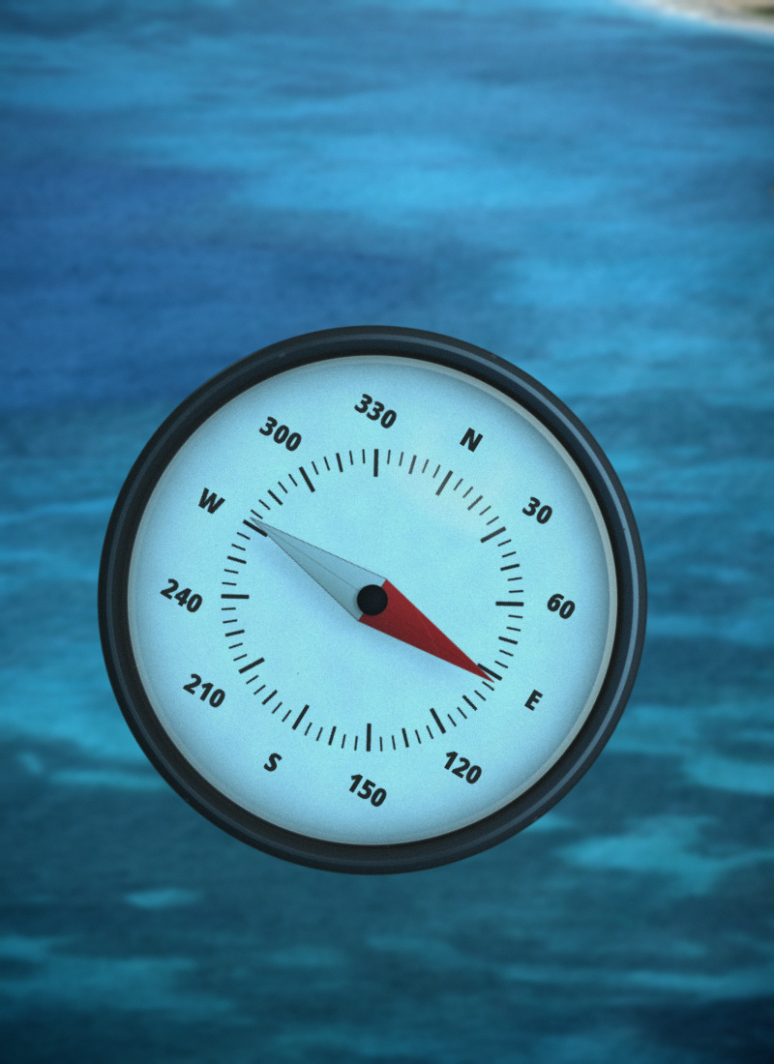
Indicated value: 92.5 °
